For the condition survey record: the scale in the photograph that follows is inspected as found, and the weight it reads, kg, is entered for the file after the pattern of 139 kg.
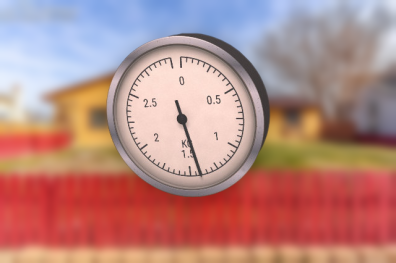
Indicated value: 1.4 kg
